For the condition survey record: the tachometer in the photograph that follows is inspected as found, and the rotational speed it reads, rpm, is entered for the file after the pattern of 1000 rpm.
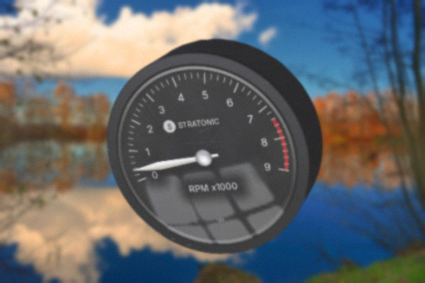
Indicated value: 400 rpm
